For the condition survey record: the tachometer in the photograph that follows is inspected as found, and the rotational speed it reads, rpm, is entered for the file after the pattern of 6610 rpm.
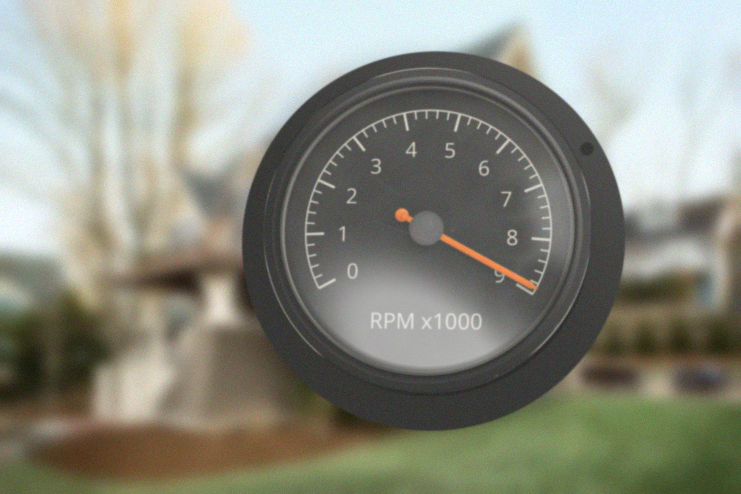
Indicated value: 8900 rpm
